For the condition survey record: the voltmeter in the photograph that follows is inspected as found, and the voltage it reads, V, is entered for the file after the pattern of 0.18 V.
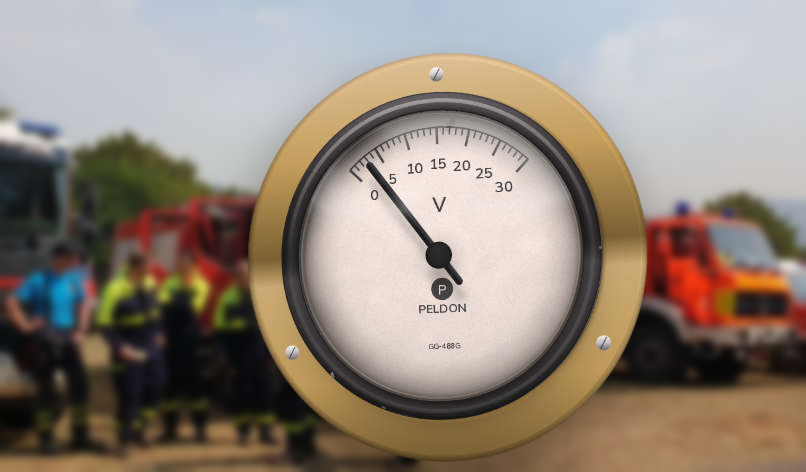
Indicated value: 3 V
